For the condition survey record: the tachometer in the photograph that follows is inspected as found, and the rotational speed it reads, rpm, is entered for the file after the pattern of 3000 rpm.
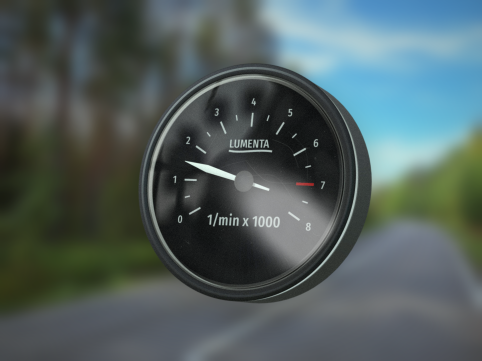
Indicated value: 1500 rpm
